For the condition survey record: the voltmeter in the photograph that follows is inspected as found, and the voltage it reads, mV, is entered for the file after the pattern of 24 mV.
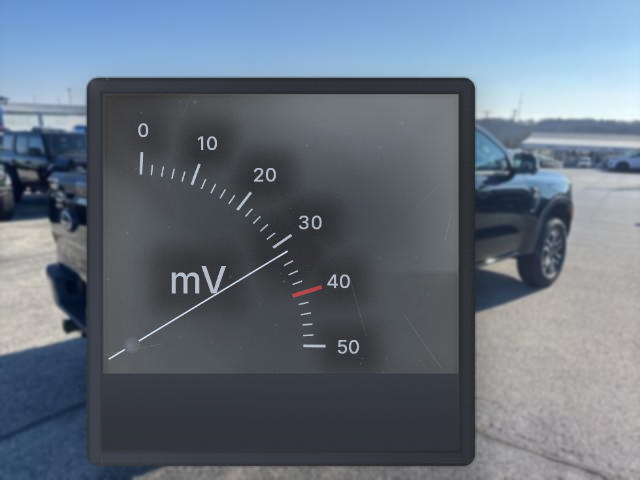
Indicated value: 32 mV
